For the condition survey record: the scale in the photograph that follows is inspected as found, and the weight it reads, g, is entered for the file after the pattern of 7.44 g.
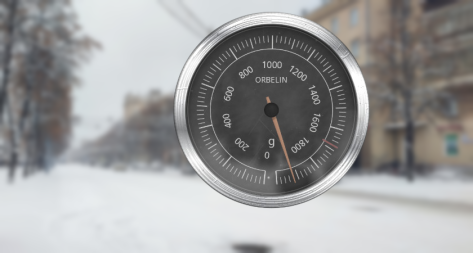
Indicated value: 1920 g
